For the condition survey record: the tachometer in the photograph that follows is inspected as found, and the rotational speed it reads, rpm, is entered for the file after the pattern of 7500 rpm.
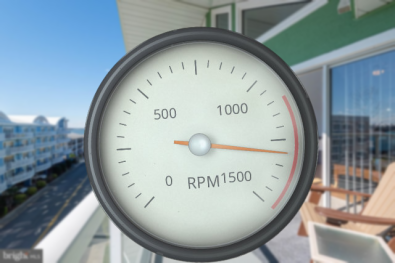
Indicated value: 1300 rpm
